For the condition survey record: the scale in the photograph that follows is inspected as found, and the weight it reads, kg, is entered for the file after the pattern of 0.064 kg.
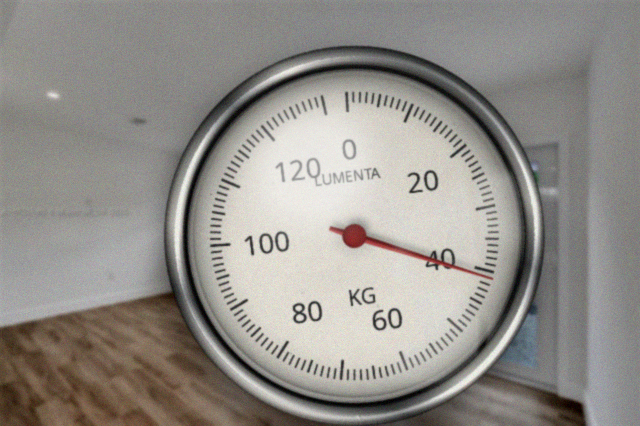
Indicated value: 41 kg
